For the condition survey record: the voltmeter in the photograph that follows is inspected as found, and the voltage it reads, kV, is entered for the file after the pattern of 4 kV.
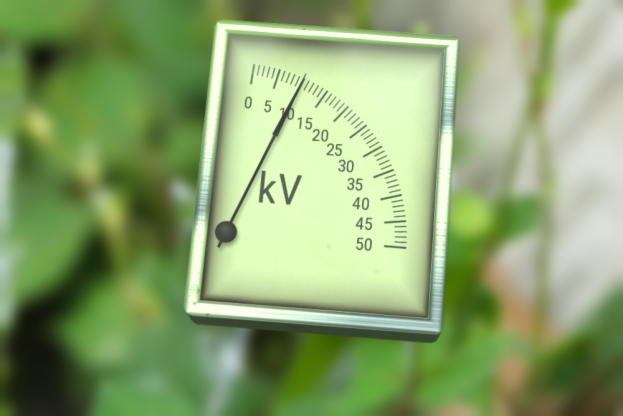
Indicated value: 10 kV
